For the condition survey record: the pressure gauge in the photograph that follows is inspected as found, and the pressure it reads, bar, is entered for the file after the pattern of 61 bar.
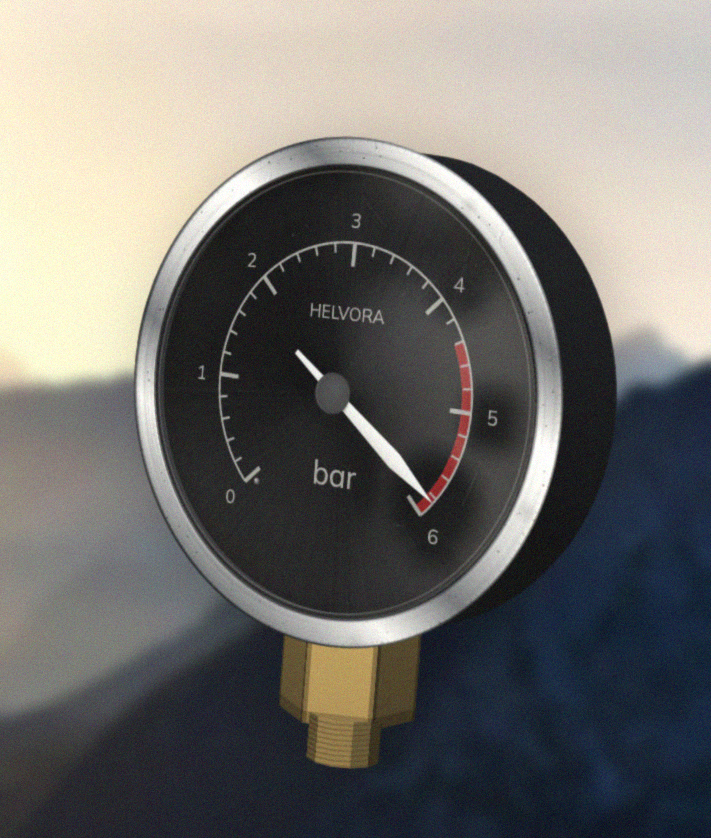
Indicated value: 5.8 bar
